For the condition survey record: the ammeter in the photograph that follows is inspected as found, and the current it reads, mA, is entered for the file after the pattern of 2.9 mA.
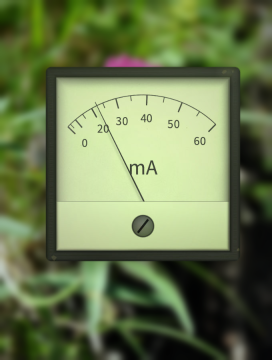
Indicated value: 22.5 mA
